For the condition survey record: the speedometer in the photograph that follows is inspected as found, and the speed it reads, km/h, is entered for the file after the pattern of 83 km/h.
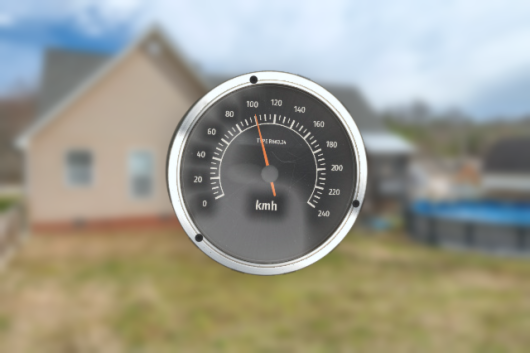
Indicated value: 100 km/h
